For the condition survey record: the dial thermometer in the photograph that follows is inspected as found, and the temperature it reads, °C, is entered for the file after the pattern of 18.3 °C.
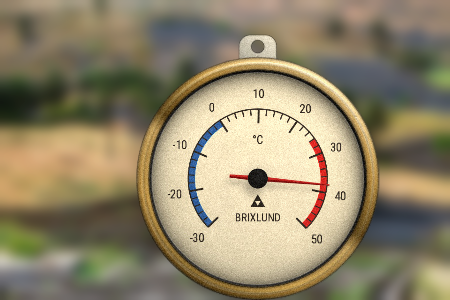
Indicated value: 38 °C
